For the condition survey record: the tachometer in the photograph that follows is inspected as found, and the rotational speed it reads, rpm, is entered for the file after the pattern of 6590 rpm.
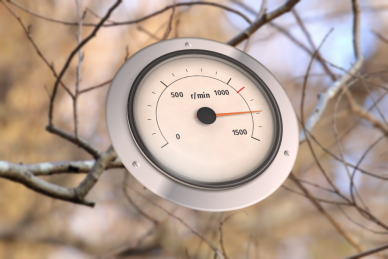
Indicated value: 1300 rpm
